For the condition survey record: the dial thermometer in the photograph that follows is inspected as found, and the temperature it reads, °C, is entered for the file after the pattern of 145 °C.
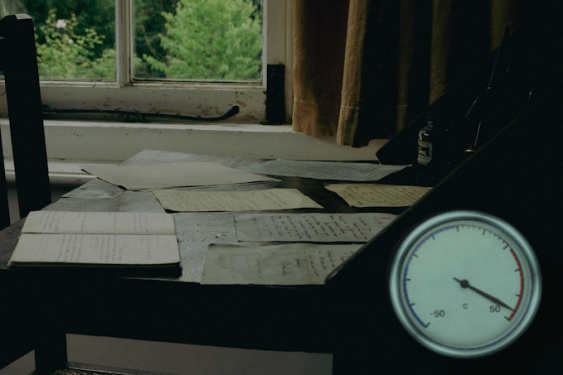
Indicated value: 46 °C
